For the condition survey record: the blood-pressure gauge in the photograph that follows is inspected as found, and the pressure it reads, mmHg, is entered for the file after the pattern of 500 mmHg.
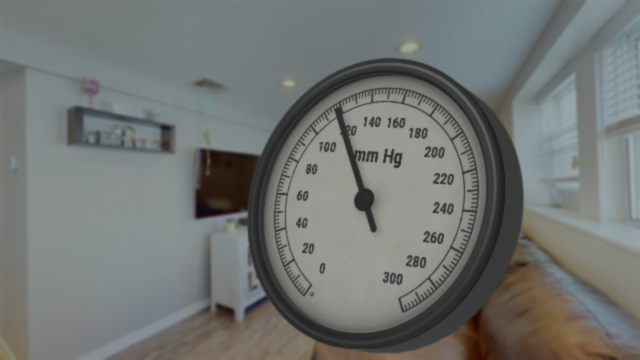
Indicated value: 120 mmHg
